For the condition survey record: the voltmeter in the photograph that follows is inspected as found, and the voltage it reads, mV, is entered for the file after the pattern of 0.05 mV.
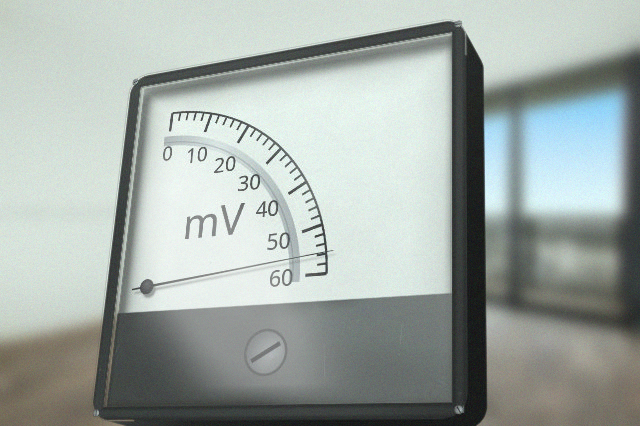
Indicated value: 56 mV
